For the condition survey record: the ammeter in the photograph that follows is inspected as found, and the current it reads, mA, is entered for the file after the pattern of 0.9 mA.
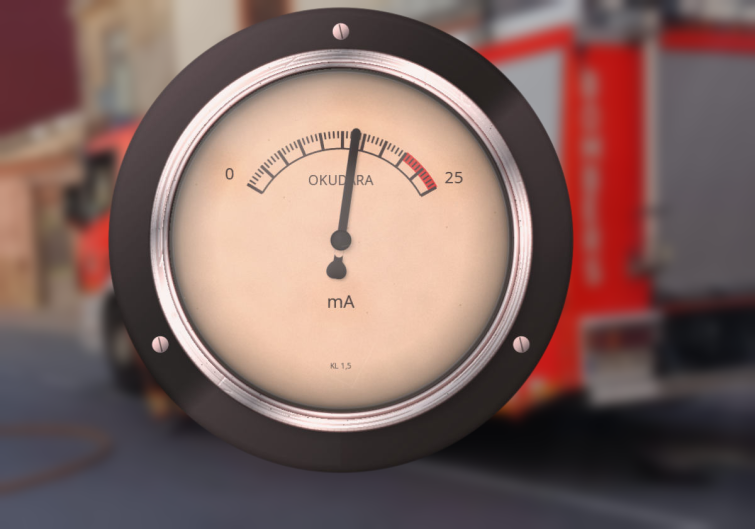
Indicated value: 14 mA
